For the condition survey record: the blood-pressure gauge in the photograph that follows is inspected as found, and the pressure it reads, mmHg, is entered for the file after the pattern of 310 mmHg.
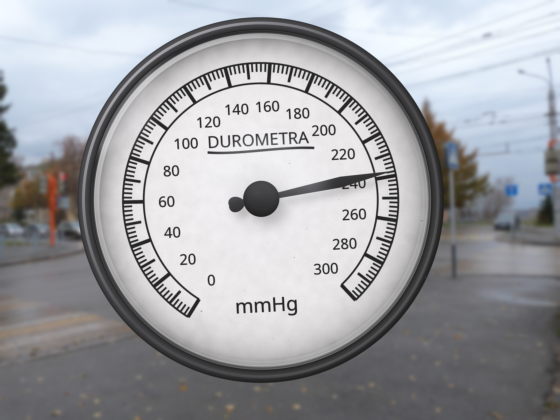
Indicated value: 238 mmHg
